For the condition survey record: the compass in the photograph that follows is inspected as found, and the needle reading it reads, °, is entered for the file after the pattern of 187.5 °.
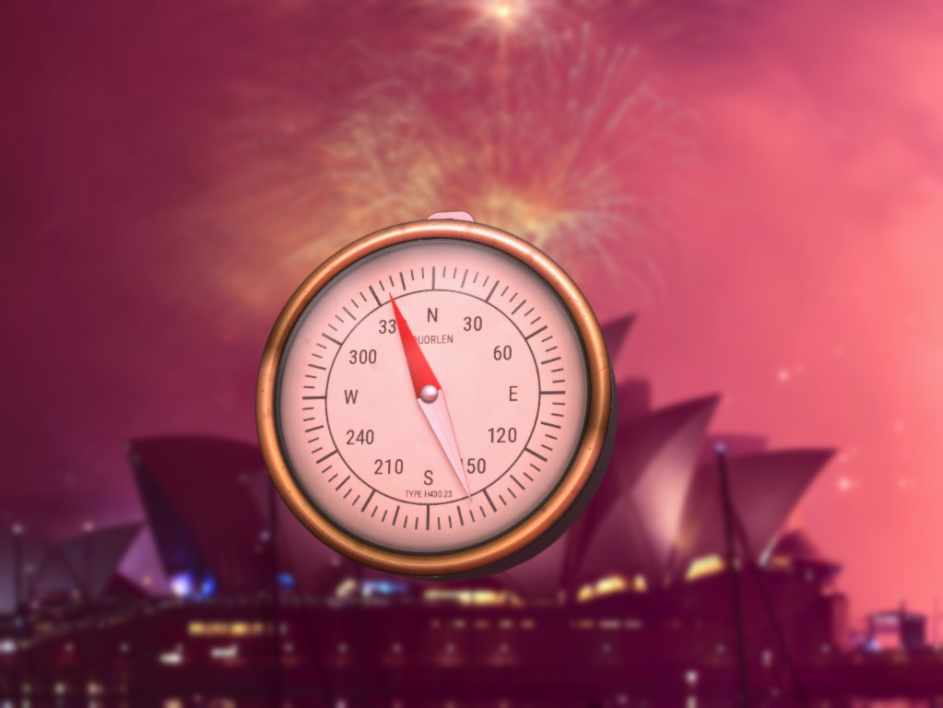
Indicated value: 337.5 °
